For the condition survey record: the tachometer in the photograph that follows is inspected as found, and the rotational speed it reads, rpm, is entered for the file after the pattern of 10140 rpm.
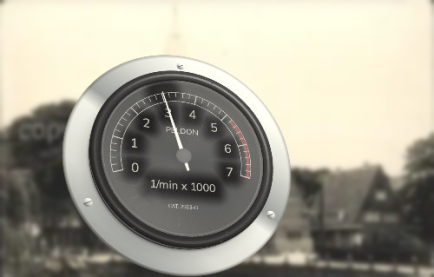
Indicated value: 3000 rpm
